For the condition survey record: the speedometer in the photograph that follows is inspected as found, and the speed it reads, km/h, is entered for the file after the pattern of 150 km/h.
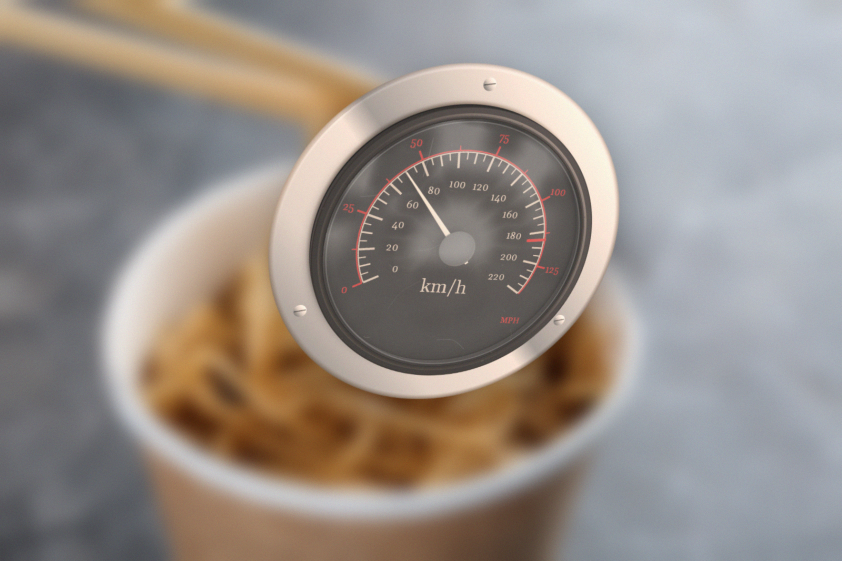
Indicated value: 70 km/h
